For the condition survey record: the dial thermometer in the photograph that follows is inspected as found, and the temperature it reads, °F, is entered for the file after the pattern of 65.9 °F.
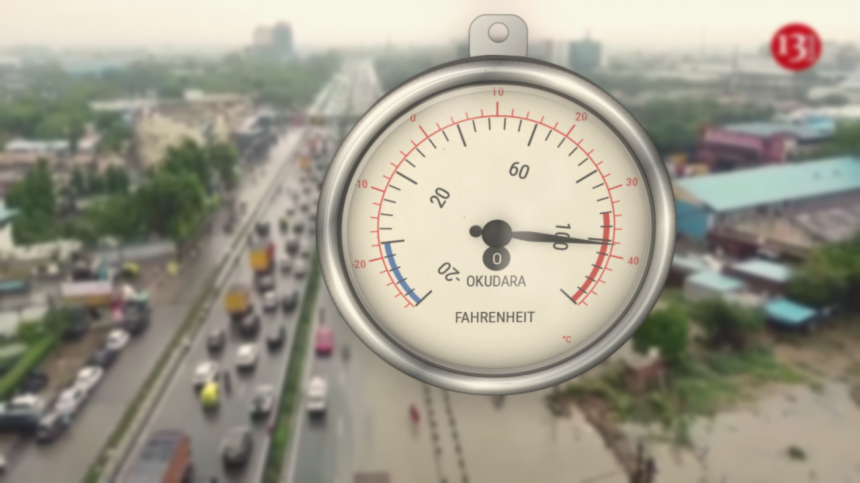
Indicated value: 100 °F
